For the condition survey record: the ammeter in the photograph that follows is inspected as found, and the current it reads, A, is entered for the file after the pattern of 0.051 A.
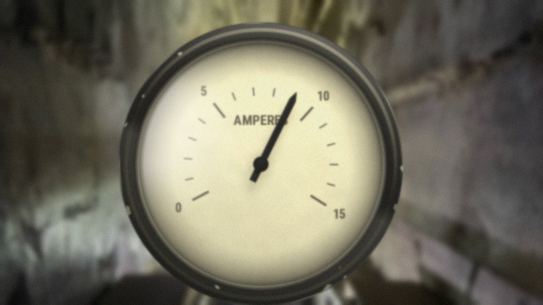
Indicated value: 9 A
